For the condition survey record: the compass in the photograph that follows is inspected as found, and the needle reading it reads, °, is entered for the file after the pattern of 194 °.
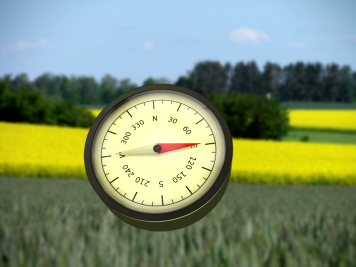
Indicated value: 90 °
